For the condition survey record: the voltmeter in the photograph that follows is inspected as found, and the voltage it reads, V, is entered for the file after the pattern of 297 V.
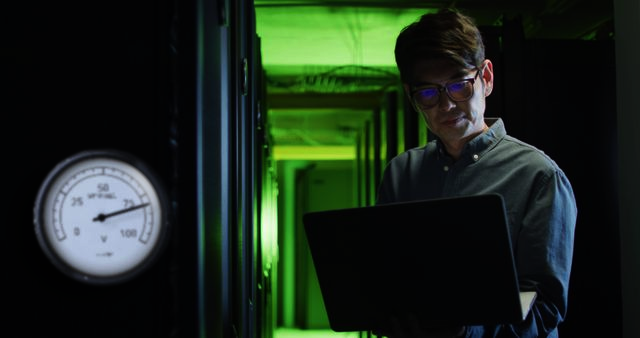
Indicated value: 80 V
